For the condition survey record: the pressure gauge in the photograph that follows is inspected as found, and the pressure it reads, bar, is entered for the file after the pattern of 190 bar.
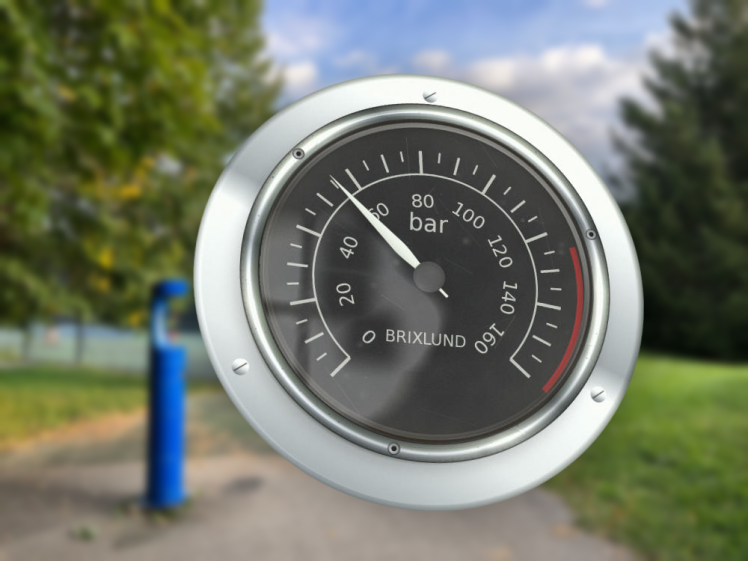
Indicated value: 55 bar
